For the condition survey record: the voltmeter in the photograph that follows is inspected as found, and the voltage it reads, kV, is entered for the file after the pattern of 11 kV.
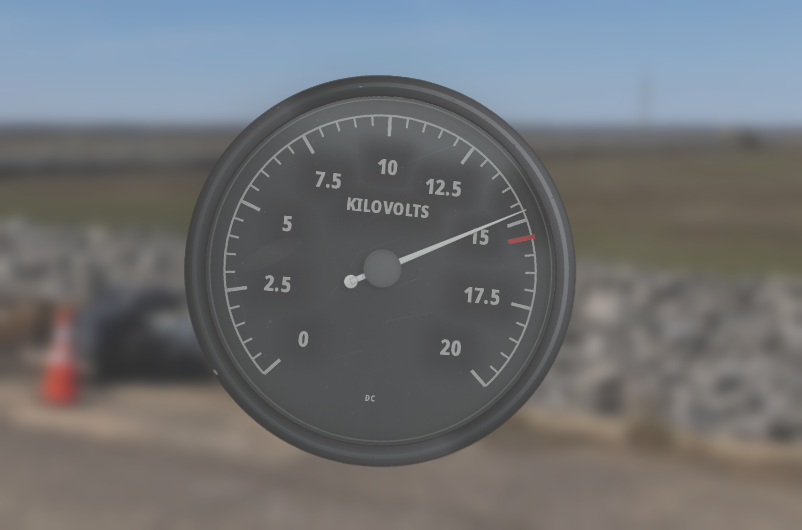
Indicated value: 14.75 kV
